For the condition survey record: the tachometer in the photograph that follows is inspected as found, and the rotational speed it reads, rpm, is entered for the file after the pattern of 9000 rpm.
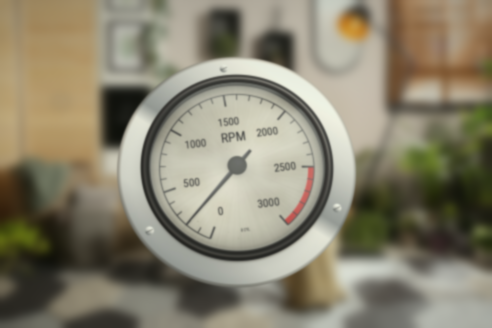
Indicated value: 200 rpm
